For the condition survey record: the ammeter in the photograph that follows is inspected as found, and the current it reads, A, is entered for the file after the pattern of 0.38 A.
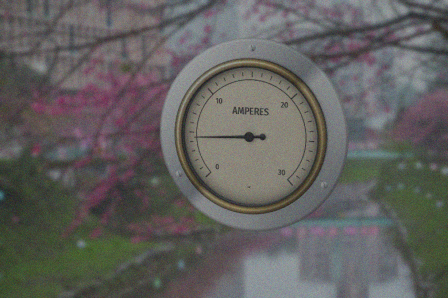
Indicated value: 4.5 A
